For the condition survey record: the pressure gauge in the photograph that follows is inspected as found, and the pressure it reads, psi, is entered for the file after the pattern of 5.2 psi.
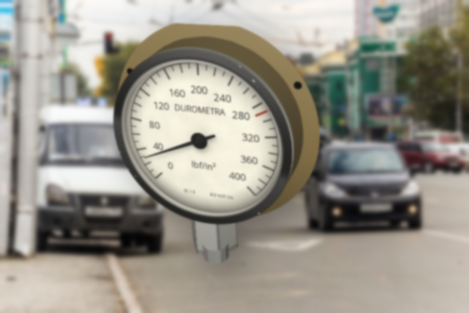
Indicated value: 30 psi
